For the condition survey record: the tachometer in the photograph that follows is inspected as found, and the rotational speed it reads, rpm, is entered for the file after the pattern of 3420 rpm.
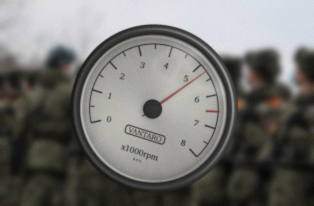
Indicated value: 5250 rpm
